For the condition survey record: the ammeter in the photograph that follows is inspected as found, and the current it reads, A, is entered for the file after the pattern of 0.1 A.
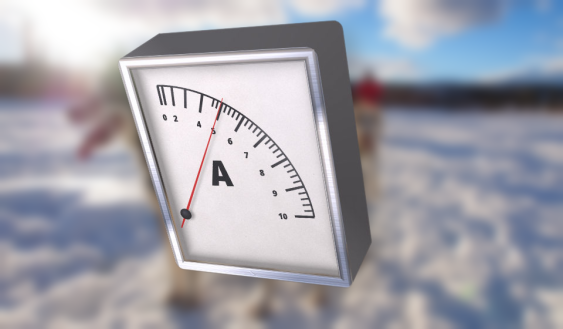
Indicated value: 5 A
